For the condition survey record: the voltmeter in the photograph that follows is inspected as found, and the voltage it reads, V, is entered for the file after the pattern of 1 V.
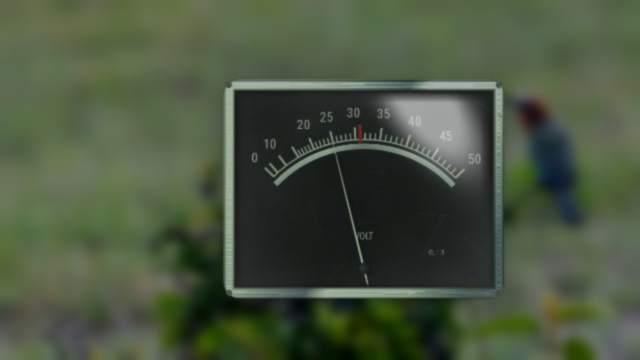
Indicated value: 25 V
